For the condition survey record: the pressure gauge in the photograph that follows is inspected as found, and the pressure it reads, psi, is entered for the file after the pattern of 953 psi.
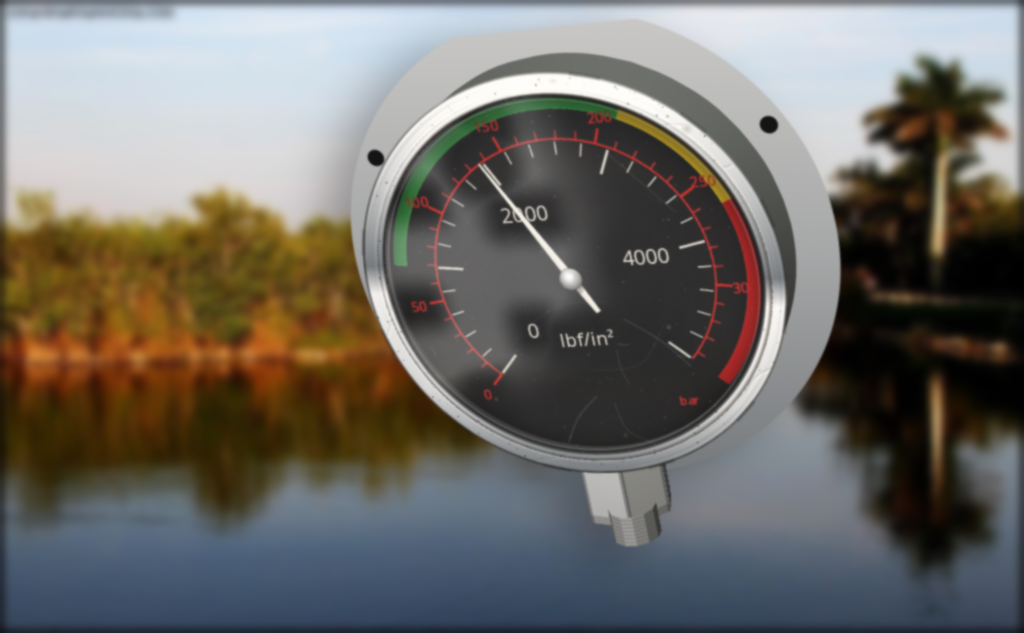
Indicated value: 2000 psi
